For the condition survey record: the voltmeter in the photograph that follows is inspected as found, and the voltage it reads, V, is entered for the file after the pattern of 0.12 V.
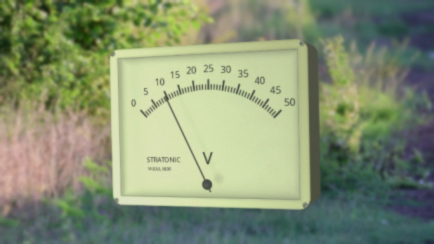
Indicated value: 10 V
